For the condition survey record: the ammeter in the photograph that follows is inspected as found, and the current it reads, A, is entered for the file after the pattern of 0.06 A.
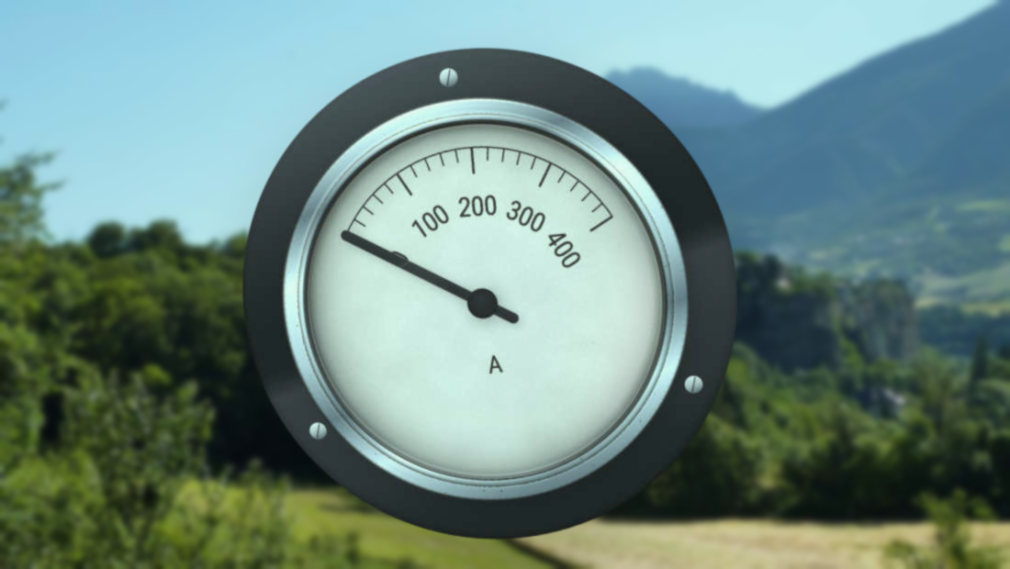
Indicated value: 0 A
